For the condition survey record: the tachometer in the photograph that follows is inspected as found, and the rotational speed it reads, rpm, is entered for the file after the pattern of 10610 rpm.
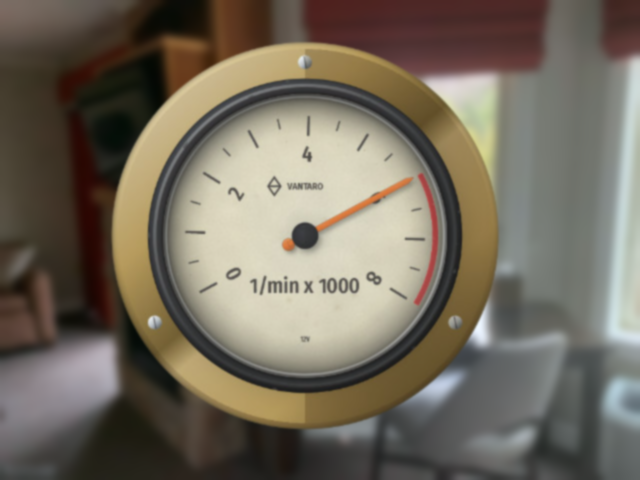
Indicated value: 6000 rpm
